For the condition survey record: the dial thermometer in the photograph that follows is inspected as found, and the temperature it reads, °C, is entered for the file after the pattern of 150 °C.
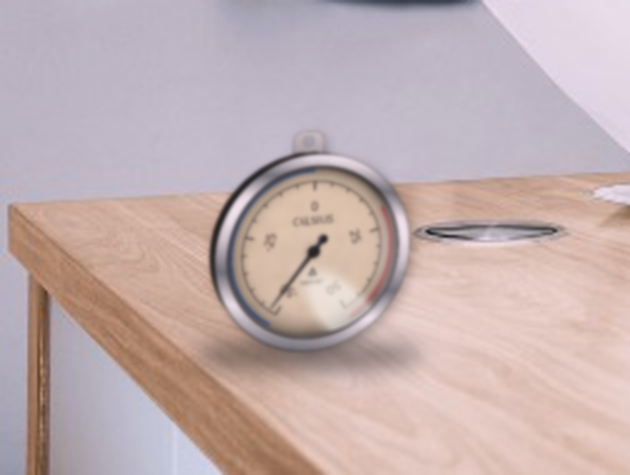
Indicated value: -47.5 °C
